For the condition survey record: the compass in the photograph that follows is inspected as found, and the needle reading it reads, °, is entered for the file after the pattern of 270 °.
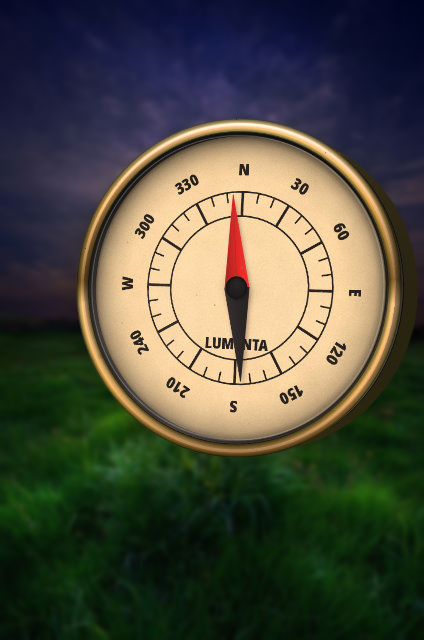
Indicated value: 355 °
